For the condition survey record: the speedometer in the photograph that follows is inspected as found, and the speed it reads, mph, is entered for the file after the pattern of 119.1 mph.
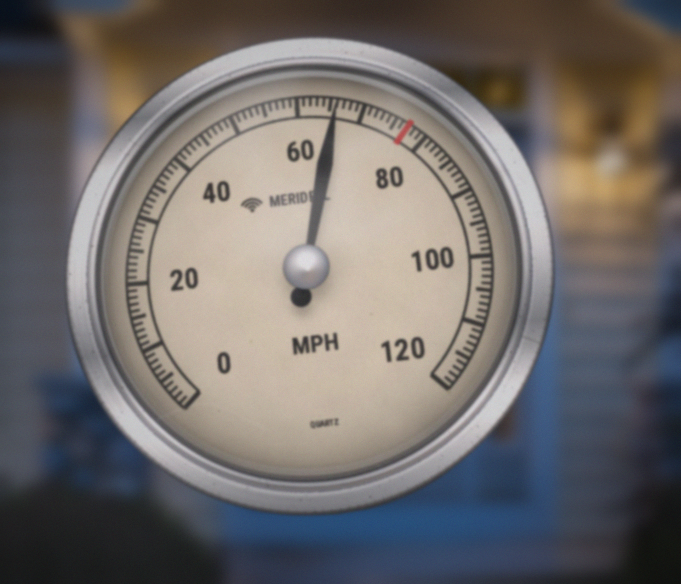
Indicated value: 66 mph
